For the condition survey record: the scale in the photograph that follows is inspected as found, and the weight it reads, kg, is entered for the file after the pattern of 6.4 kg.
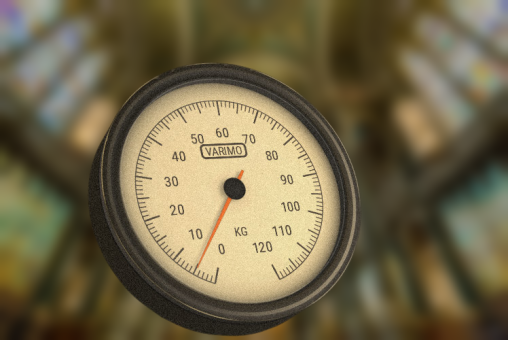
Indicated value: 5 kg
